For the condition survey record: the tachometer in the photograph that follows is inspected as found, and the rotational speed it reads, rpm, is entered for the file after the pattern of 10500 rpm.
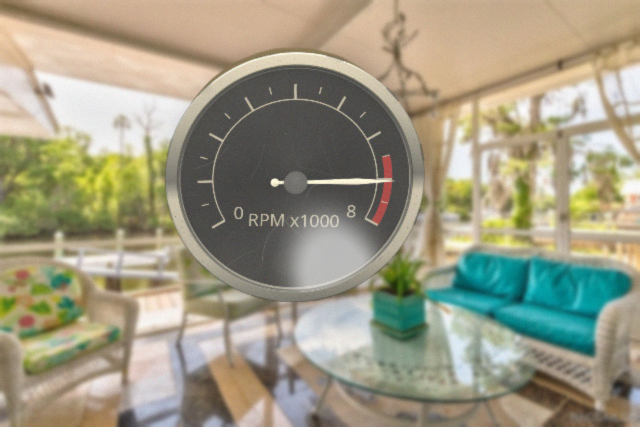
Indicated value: 7000 rpm
